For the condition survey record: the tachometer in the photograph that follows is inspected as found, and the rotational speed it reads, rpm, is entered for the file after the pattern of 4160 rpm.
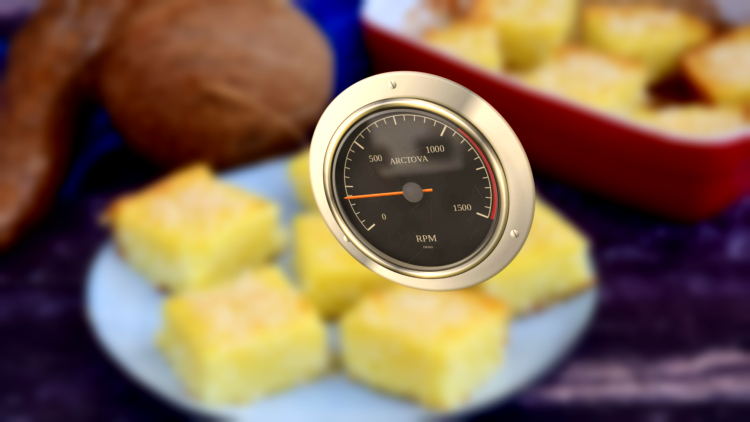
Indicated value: 200 rpm
